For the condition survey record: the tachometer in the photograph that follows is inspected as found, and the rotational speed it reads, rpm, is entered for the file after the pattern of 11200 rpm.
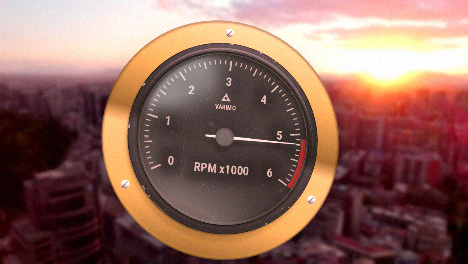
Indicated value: 5200 rpm
